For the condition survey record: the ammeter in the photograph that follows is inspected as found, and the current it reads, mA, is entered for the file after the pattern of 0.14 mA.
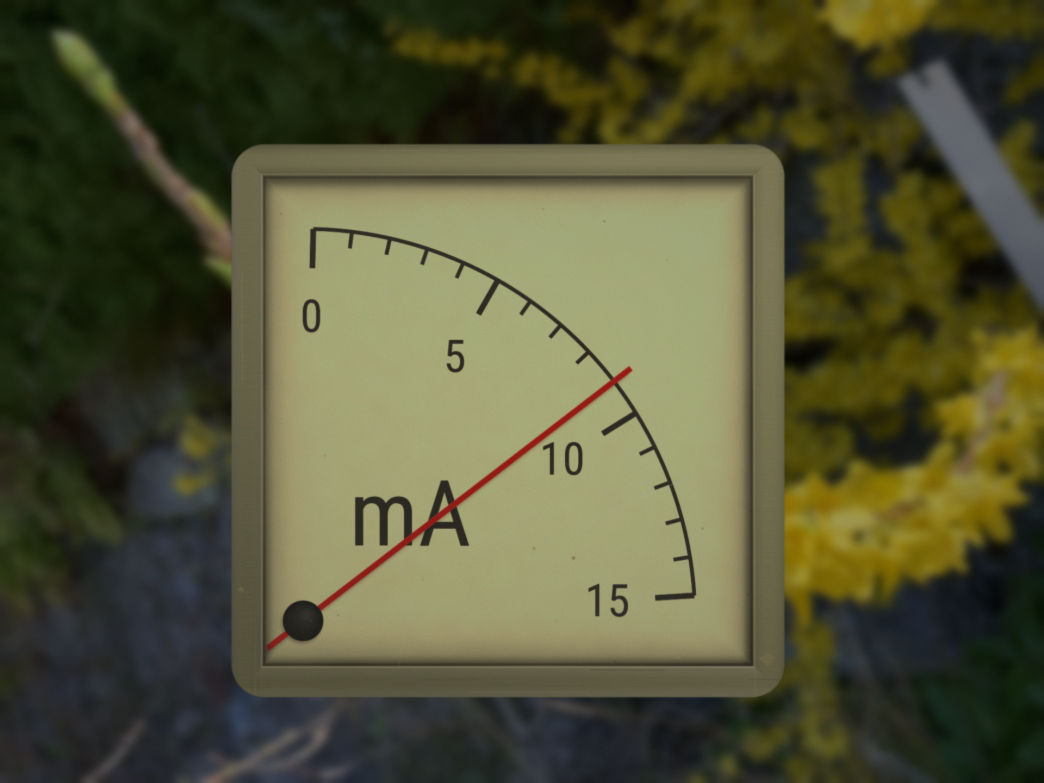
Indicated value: 9 mA
